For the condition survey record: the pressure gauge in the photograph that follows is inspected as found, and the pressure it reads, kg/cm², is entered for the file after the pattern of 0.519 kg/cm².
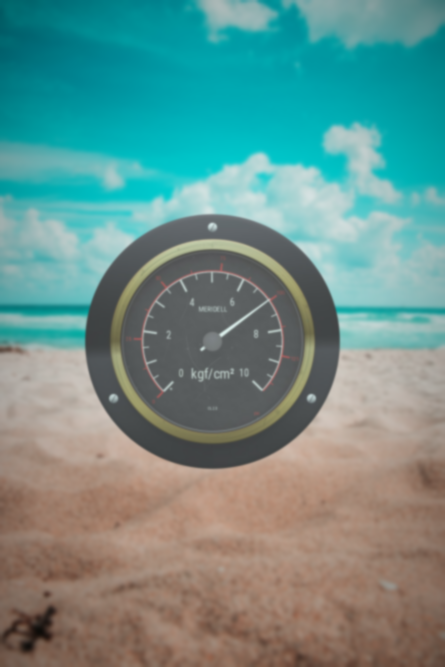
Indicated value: 7 kg/cm²
